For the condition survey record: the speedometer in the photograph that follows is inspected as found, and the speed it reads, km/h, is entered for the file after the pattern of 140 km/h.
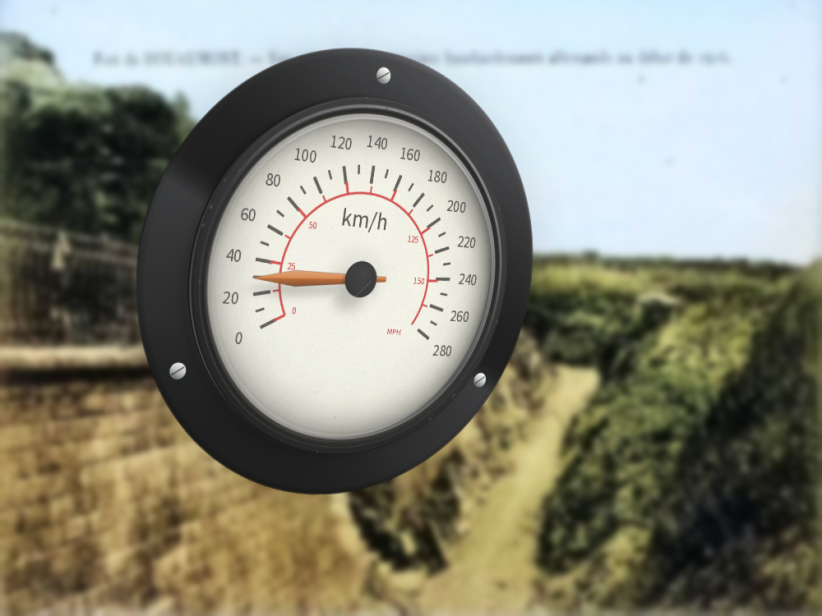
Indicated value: 30 km/h
